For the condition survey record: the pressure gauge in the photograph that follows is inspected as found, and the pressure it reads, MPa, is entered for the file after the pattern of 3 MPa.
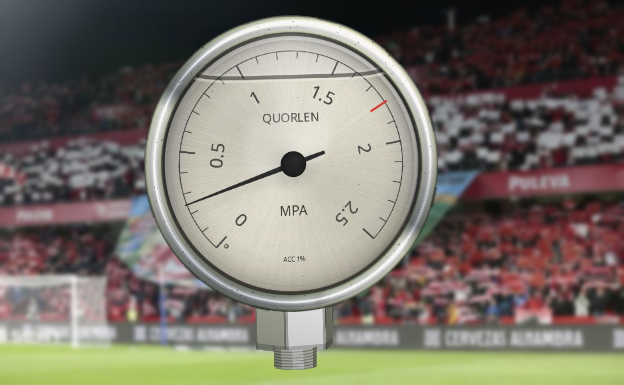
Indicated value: 0.25 MPa
